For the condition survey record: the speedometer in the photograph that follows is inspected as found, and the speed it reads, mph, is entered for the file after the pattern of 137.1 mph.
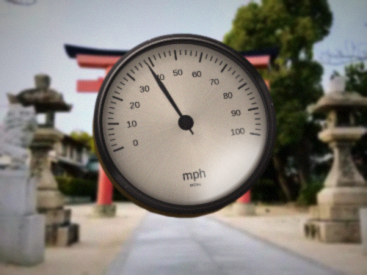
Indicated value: 38 mph
